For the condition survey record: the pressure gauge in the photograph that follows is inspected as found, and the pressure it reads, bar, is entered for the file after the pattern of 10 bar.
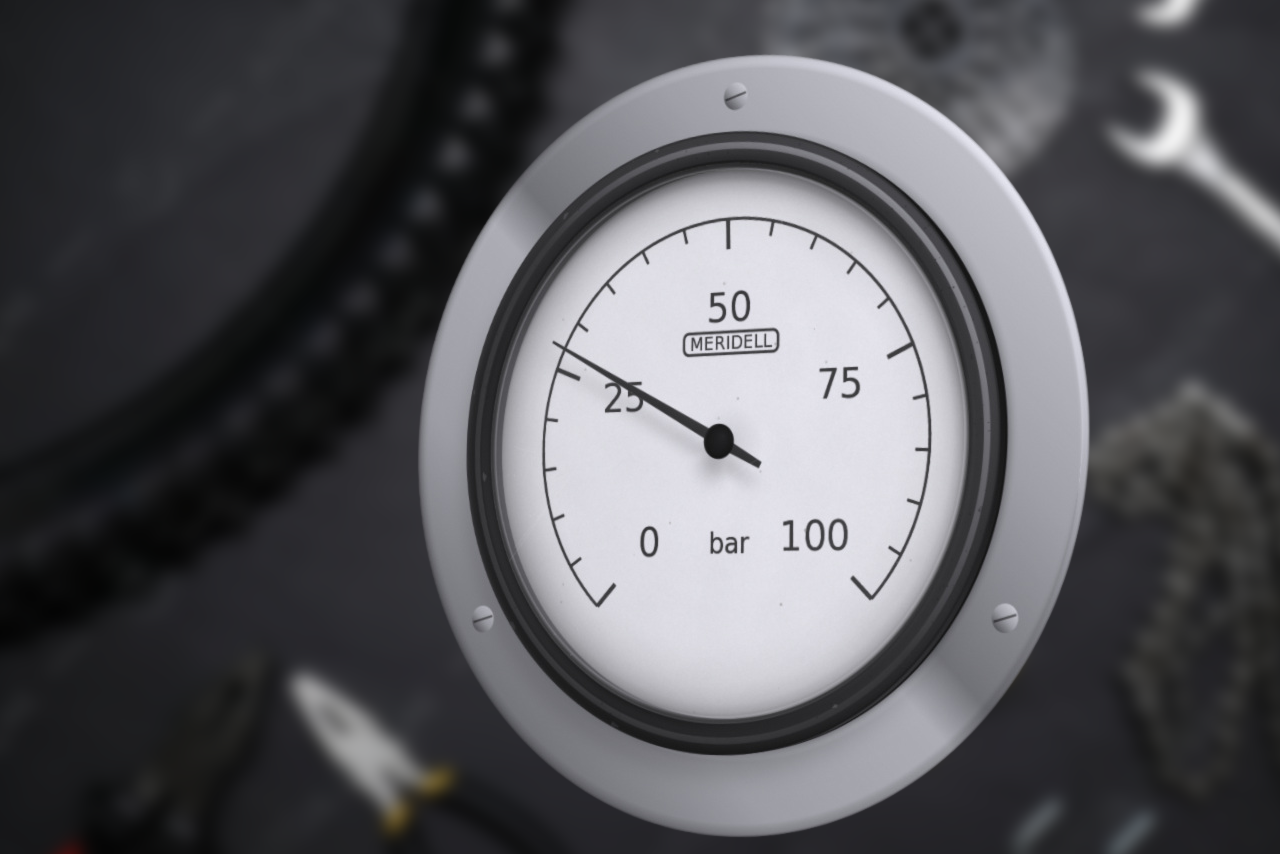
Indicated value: 27.5 bar
